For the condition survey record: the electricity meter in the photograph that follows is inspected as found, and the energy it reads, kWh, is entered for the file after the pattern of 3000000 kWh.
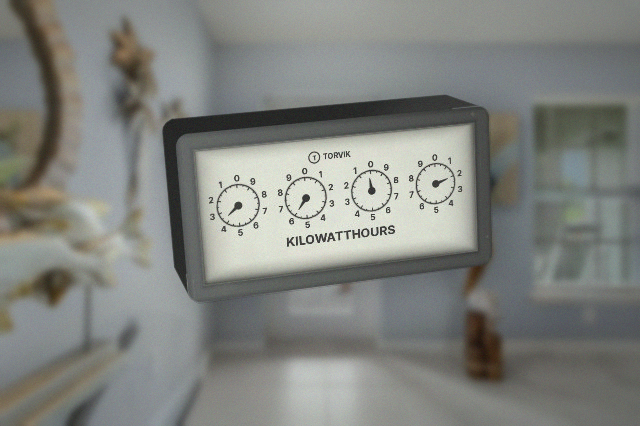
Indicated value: 3602 kWh
